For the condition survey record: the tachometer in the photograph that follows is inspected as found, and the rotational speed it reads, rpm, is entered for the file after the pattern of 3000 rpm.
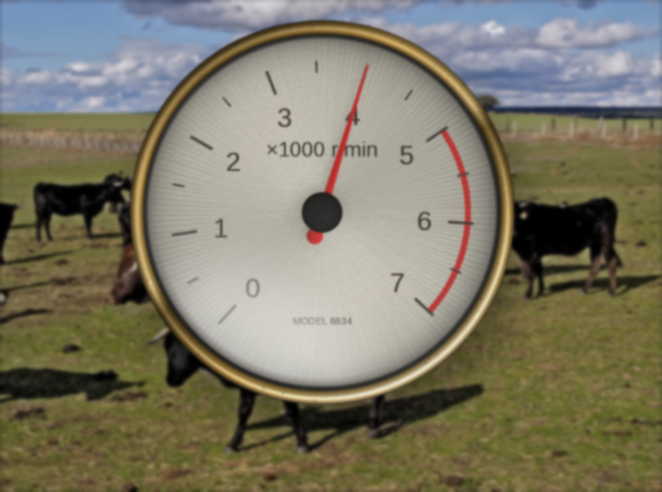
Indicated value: 4000 rpm
